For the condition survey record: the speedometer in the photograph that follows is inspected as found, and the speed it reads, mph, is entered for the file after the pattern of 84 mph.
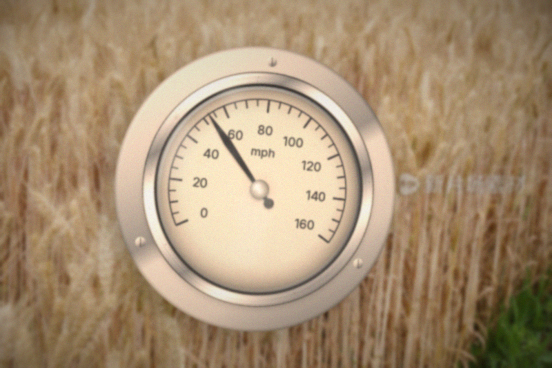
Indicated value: 52.5 mph
